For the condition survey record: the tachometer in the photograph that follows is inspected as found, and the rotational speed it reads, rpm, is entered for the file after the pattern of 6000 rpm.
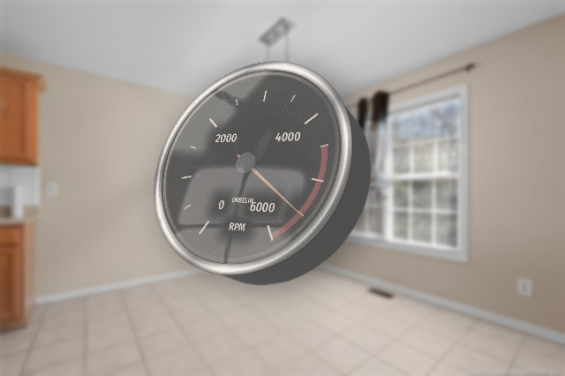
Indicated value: 5500 rpm
